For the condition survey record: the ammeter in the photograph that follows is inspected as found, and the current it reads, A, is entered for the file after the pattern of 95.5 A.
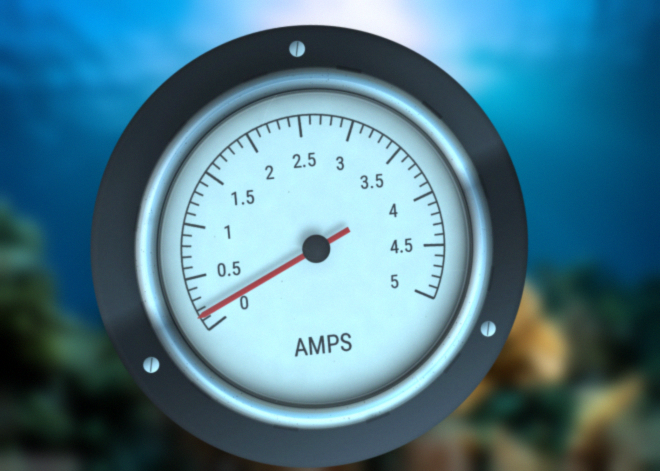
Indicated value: 0.15 A
